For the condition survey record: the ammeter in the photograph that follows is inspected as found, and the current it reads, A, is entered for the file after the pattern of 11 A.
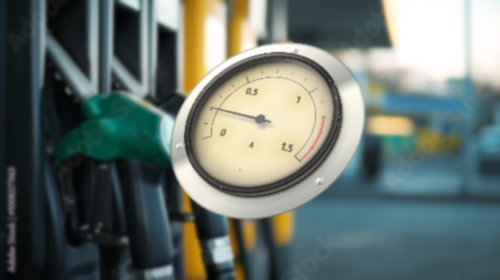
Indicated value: 0.2 A
